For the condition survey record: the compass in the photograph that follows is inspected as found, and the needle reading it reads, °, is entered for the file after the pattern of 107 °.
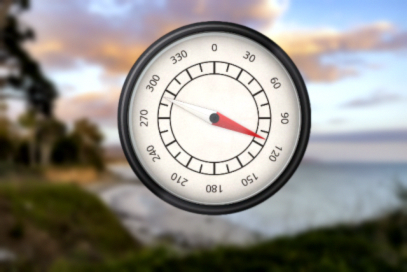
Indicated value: 112.5 °
